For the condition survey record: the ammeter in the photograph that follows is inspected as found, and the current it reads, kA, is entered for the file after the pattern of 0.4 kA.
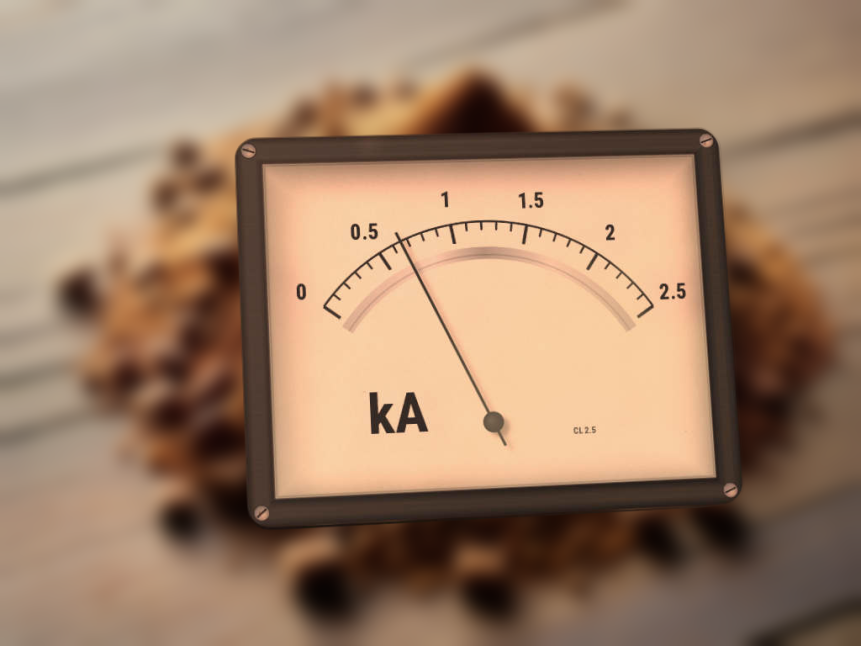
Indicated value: 0.65 kA
